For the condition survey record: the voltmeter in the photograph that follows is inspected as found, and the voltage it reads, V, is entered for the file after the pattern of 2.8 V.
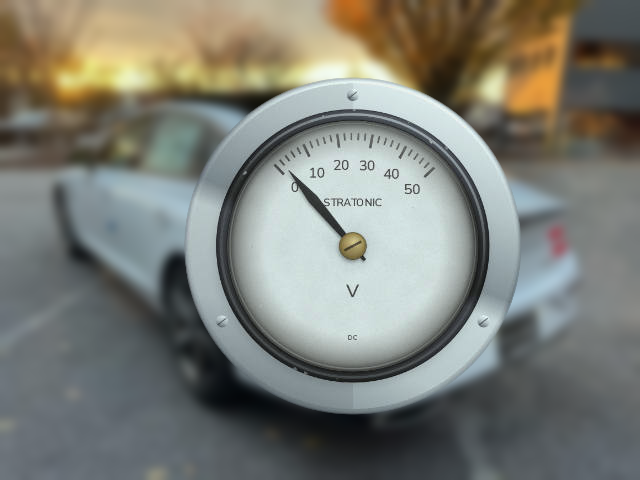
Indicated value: 2 V
